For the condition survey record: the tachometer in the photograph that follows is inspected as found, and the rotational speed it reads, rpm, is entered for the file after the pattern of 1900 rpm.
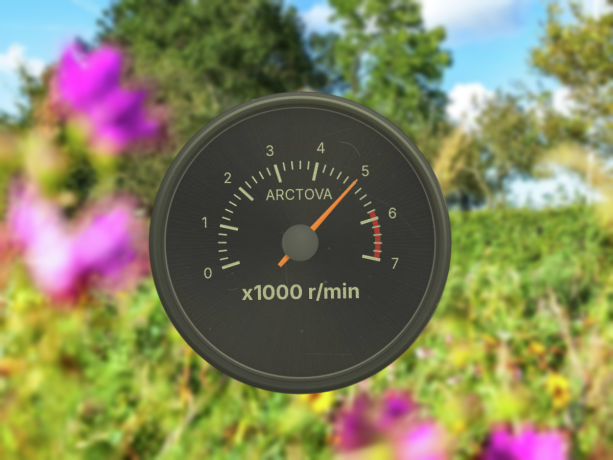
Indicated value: 5000 rpm
